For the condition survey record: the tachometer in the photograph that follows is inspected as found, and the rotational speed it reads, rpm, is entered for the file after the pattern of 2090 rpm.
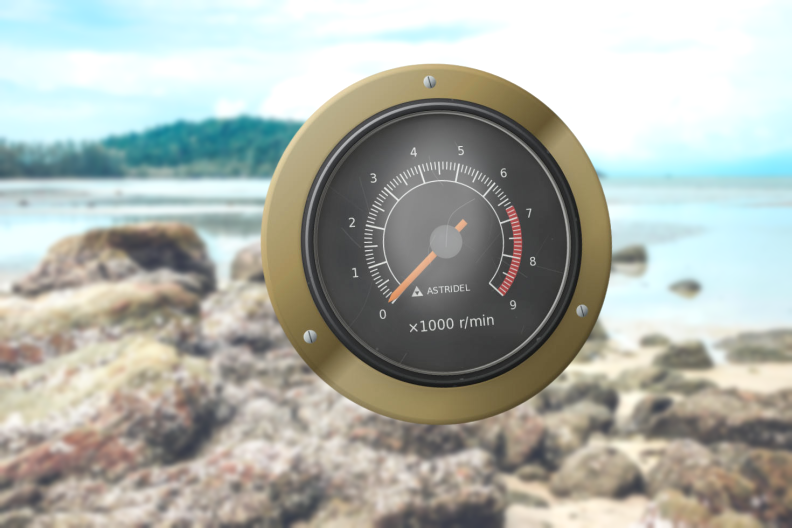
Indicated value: 100 rpm
